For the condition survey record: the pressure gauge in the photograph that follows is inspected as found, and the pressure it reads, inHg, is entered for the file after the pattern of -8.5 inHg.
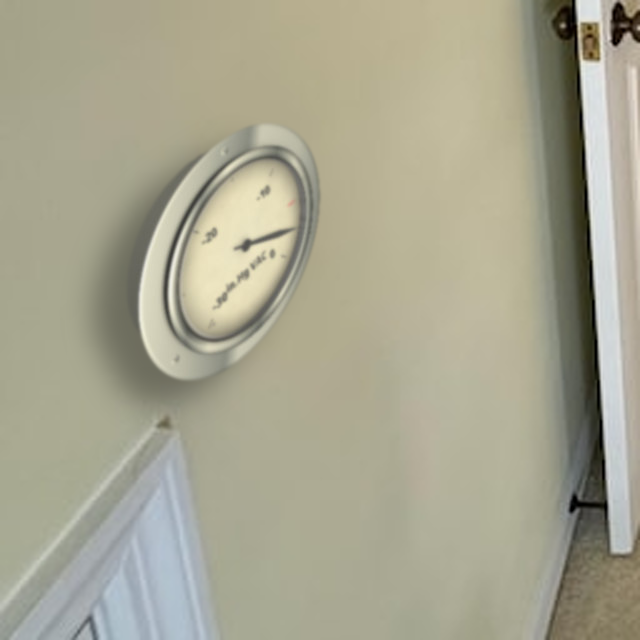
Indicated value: -2.5 inHg
